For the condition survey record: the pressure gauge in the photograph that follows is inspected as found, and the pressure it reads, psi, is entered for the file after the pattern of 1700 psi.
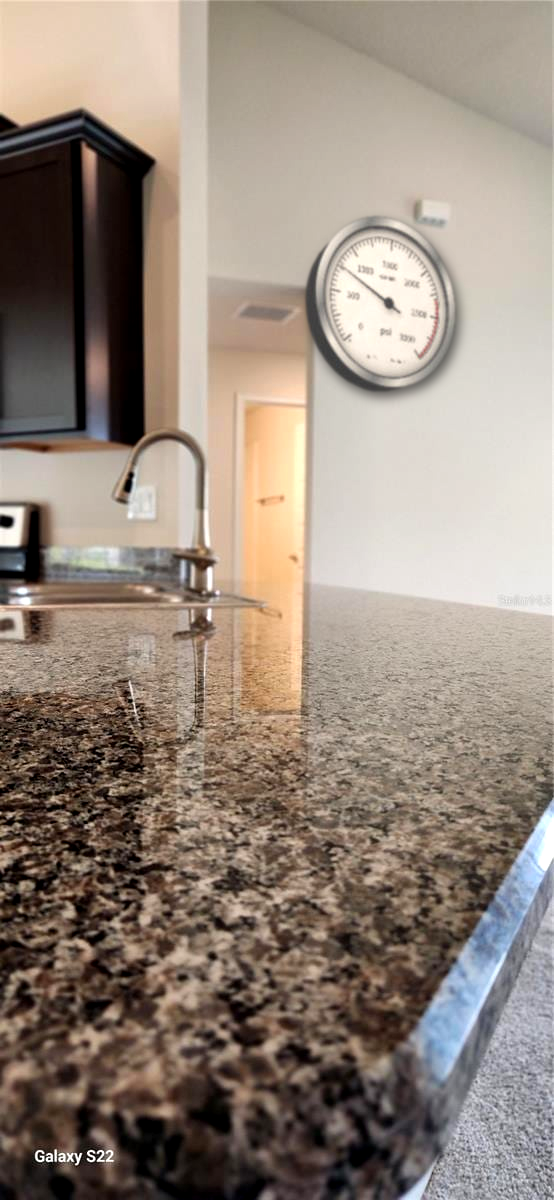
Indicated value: 750 psi
